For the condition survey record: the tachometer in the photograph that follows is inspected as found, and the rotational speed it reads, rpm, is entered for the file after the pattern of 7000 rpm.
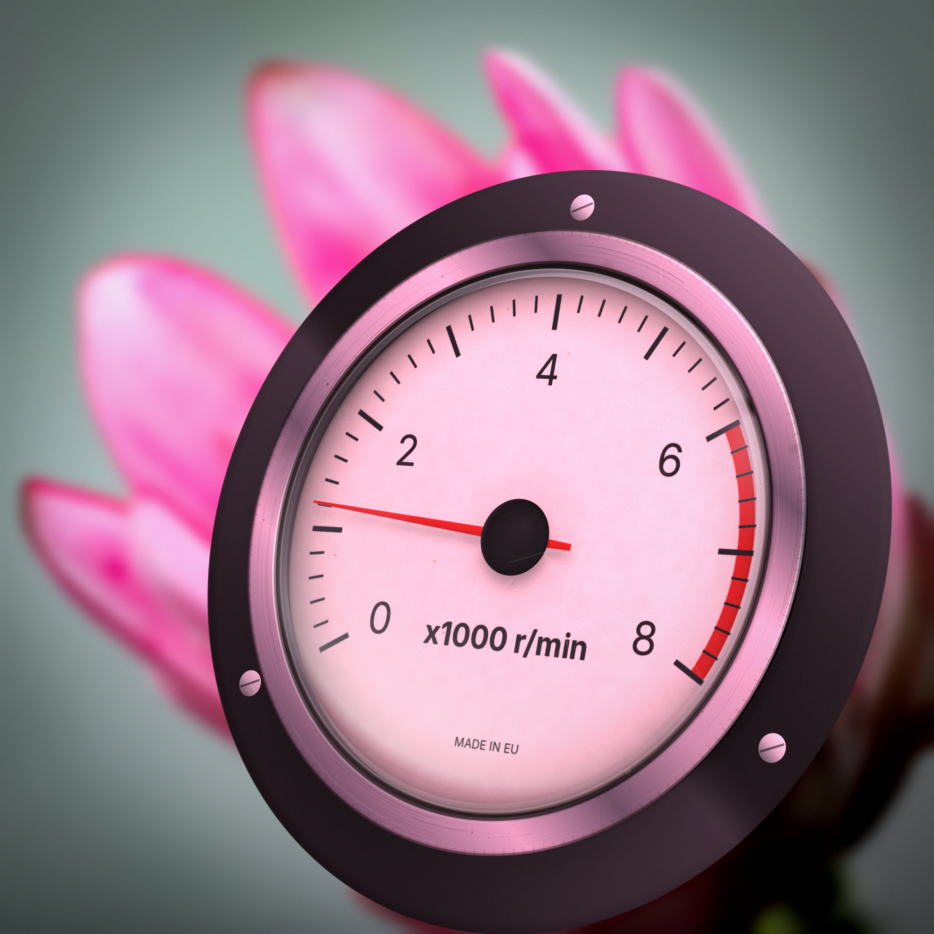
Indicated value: 1200 rpm
